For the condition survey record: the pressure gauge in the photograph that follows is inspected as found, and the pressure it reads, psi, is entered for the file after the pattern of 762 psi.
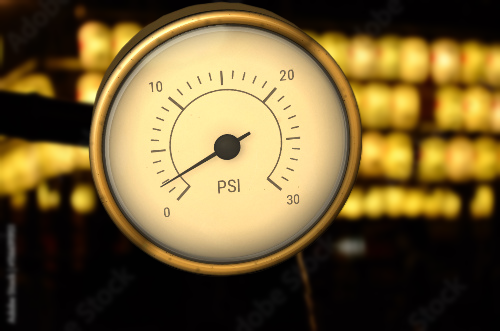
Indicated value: 2 psi
